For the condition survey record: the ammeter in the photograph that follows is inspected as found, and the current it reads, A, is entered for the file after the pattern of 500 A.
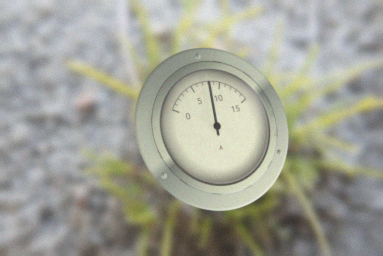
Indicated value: 8 A
